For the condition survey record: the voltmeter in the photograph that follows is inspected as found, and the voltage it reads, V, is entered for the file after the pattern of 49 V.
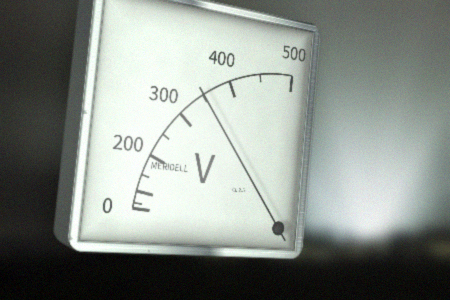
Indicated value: 350 V
